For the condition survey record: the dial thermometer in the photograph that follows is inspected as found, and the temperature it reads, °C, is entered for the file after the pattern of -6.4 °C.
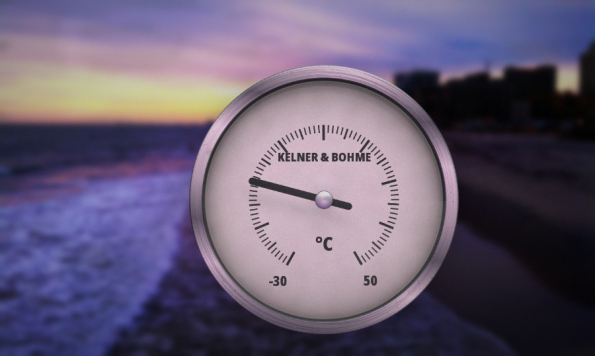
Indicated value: -10 °C
